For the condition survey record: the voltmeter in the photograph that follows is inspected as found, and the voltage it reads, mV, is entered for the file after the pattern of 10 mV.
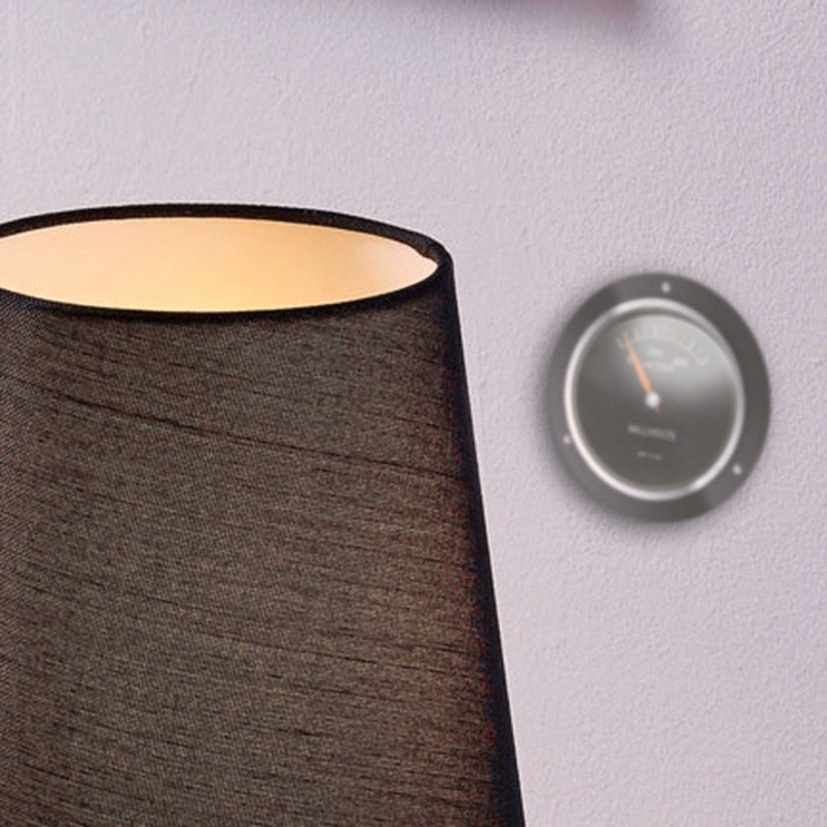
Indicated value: 50 mV
